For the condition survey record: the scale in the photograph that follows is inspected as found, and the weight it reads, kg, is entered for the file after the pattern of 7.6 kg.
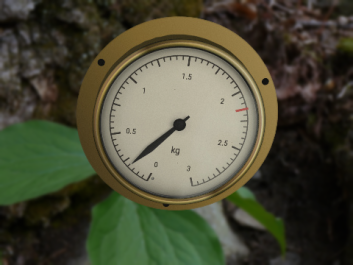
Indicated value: 0.2 kg
